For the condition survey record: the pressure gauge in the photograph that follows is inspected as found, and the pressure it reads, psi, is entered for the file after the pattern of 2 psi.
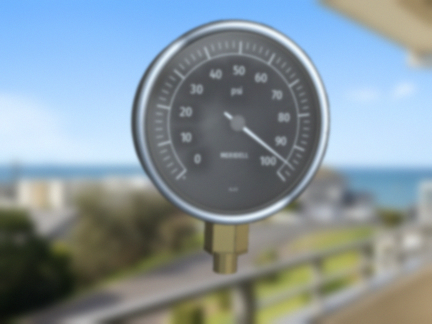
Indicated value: 96 psi
